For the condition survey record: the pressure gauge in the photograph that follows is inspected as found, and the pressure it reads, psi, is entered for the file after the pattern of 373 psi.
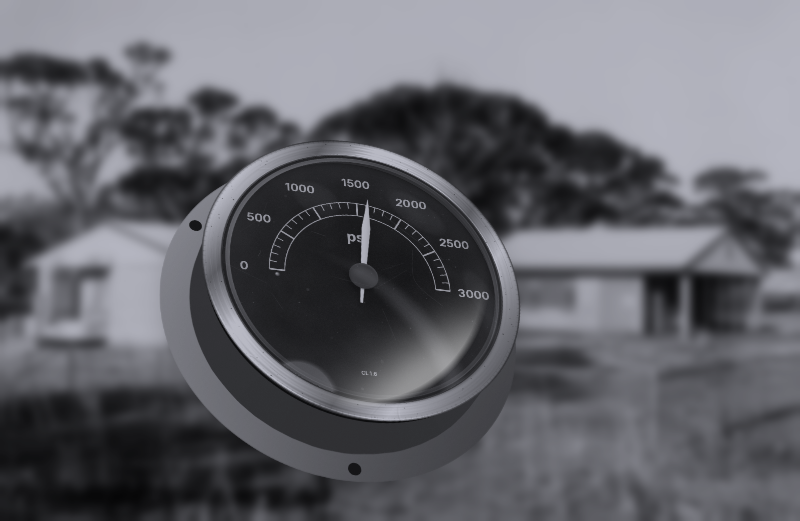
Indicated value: 1600 psi
